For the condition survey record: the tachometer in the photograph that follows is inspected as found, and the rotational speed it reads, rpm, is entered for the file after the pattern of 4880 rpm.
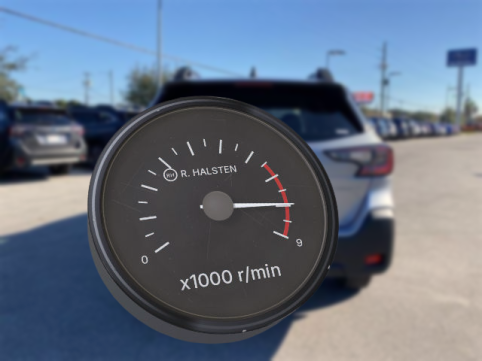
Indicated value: 8000 rpm
